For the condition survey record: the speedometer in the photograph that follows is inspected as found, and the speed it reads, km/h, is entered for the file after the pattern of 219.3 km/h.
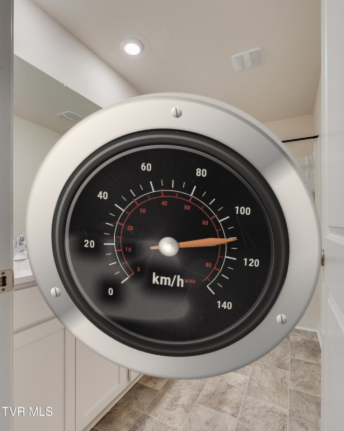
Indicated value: 110 km/h
